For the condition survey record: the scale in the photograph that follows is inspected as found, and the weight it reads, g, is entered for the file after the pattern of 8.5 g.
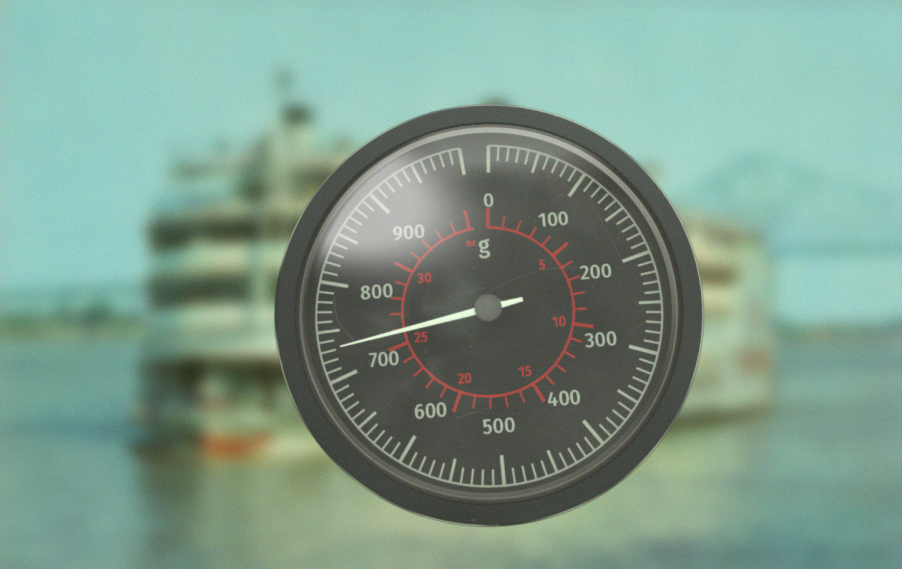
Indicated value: 730 g
